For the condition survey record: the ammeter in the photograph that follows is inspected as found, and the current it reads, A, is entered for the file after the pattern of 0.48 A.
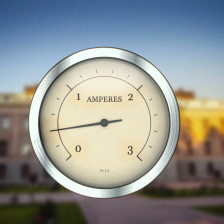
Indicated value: 0.4 A
